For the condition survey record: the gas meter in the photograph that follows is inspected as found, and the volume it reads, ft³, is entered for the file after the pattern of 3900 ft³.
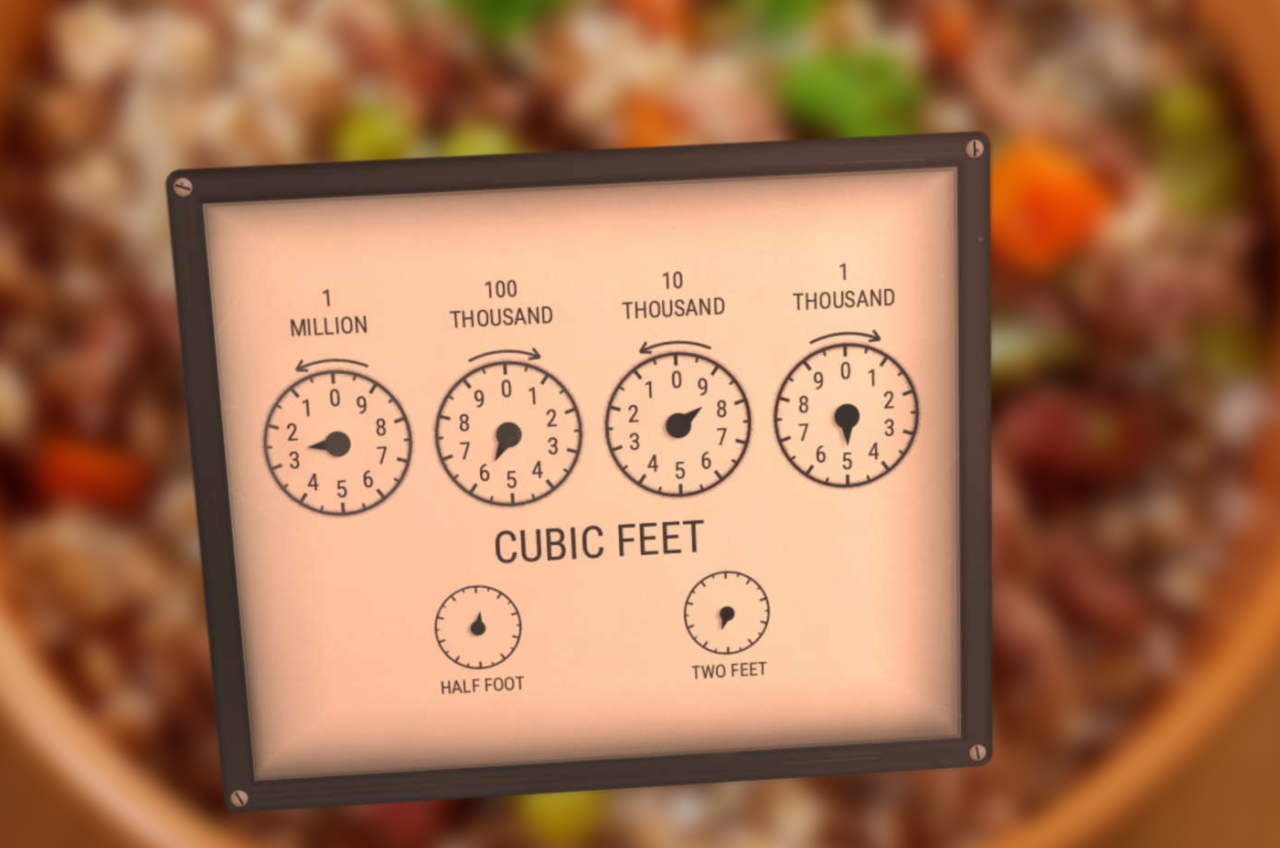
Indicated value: 258500 ft³
